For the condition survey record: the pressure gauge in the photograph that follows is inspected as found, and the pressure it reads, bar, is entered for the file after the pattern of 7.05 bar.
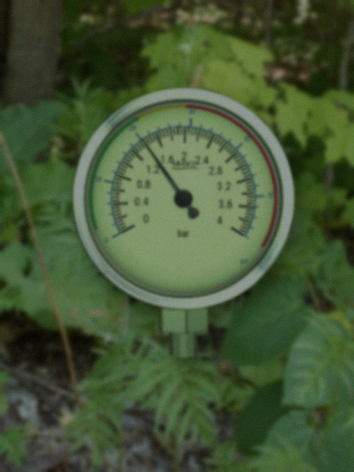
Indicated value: 1.4 bar
